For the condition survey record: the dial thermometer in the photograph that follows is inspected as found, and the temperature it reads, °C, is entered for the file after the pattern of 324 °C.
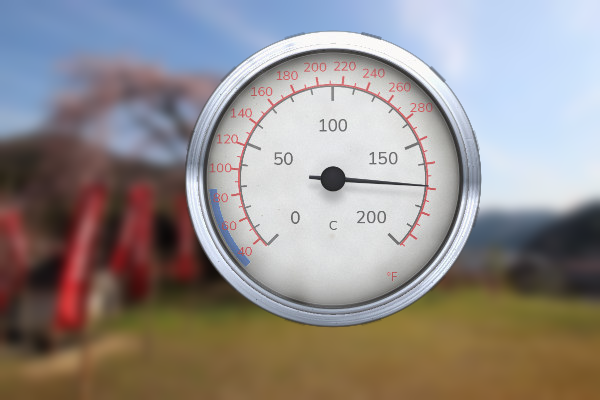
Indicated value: 170 °C
